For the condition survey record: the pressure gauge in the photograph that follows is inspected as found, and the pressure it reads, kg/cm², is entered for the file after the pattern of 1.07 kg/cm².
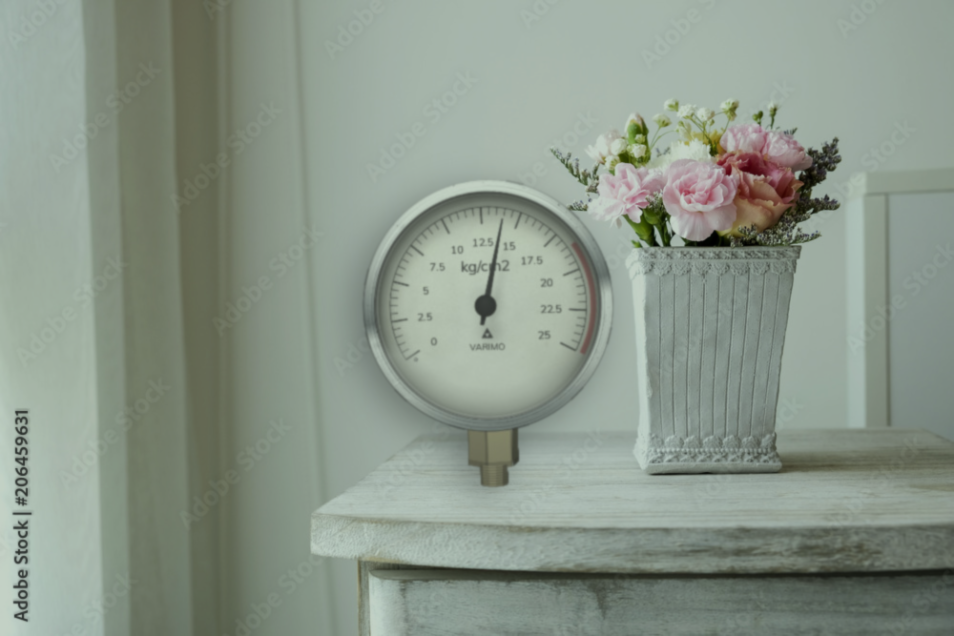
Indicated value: 14 kg/cm²
